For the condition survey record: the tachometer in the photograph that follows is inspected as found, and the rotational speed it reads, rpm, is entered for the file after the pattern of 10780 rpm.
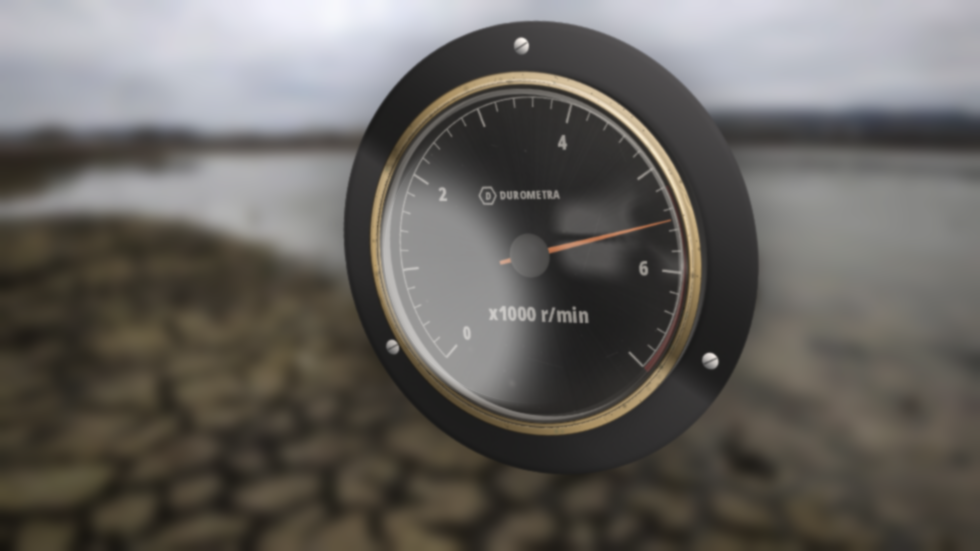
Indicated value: 5500 rpm
